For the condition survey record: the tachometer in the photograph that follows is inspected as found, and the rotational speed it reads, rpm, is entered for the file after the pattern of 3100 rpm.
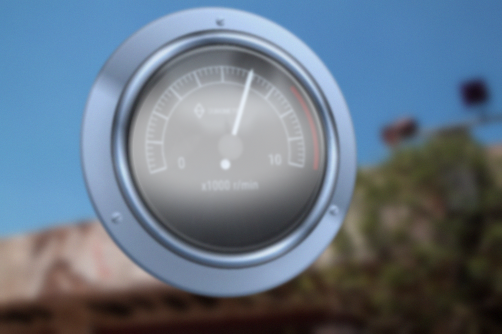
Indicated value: 6000 rpm
